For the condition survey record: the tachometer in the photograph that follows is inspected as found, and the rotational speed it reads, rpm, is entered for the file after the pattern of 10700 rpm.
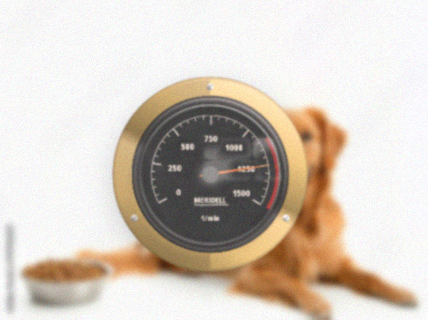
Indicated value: 1250 rpm
